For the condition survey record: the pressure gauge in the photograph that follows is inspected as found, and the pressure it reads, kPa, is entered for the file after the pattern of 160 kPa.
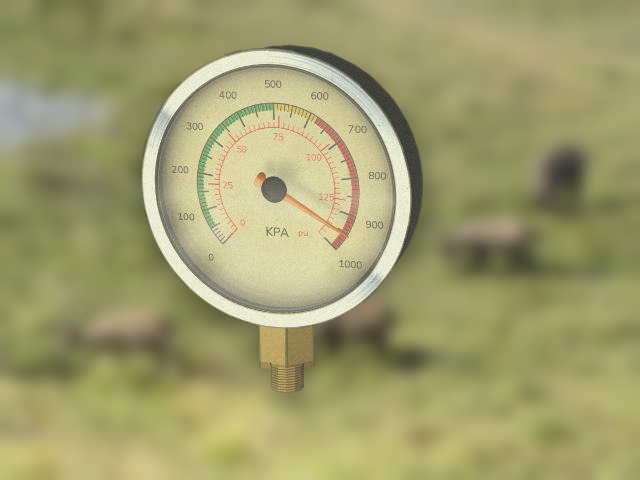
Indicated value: 950 kPa
